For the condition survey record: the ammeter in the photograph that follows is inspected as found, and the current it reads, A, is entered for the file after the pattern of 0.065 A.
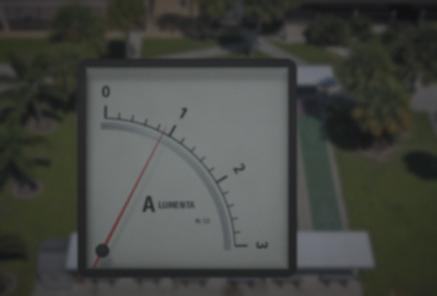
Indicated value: 0.9 A
